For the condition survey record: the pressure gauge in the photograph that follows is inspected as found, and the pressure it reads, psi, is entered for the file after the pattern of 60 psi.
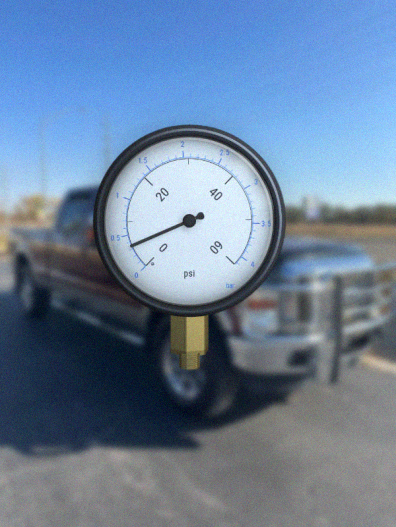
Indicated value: 5 psi
